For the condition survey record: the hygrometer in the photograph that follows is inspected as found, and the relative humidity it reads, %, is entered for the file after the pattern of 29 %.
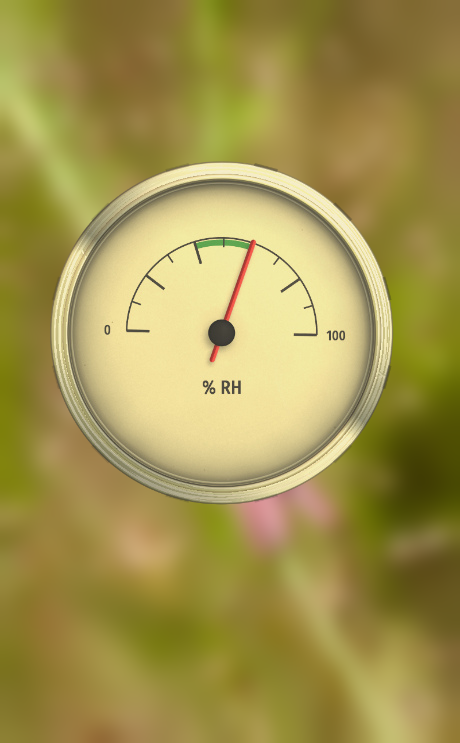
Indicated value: 60 %
